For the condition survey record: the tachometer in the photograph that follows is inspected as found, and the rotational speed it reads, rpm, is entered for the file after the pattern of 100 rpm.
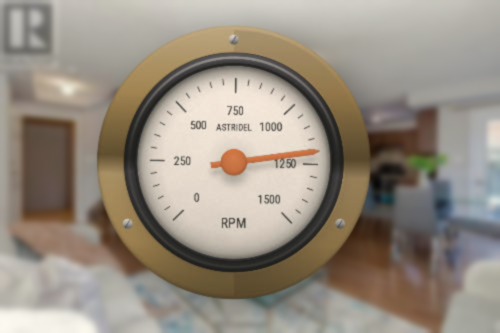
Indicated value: 1200 rpm
